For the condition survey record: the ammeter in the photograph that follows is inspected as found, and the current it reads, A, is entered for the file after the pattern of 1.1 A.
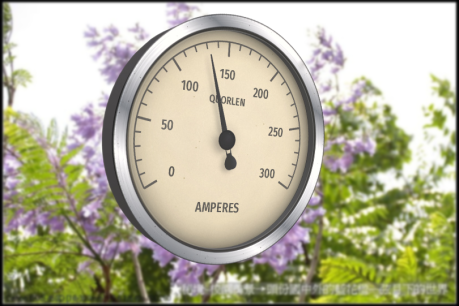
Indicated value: 130 A
